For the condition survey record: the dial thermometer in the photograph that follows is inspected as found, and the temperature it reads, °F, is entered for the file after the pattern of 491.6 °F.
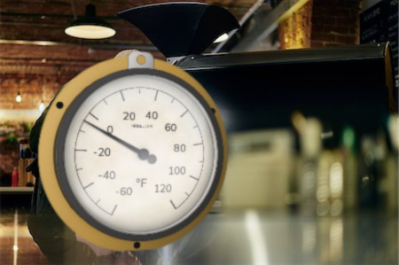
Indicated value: -5 °F
